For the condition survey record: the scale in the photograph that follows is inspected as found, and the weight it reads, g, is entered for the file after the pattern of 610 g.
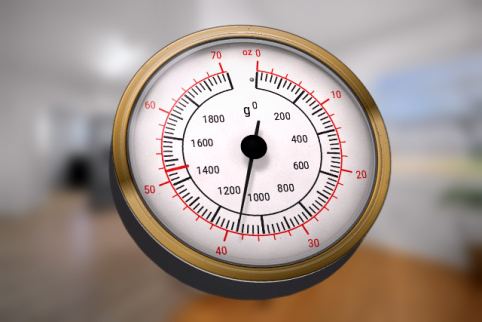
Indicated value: 1100 g
